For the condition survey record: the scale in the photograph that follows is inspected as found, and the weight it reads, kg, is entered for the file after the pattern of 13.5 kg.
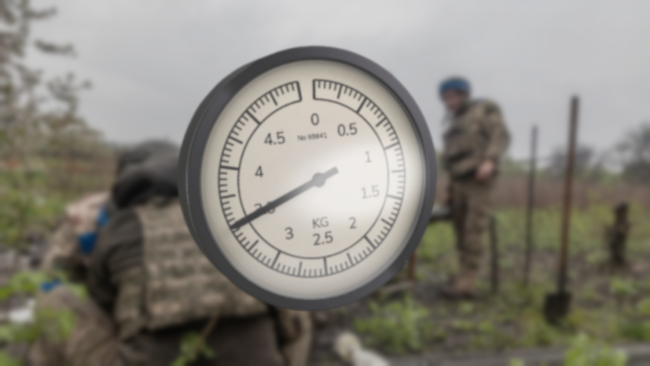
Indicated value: 3.5 kg
